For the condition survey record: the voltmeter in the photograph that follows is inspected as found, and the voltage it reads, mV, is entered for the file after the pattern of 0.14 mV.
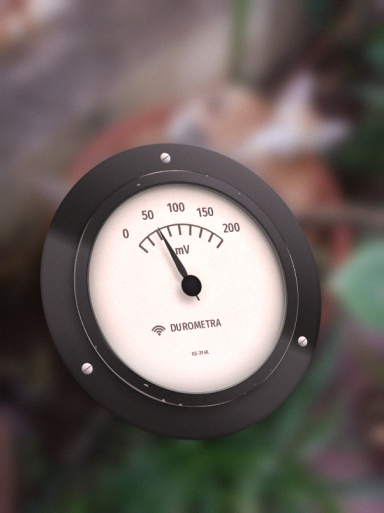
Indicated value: 50 mV
